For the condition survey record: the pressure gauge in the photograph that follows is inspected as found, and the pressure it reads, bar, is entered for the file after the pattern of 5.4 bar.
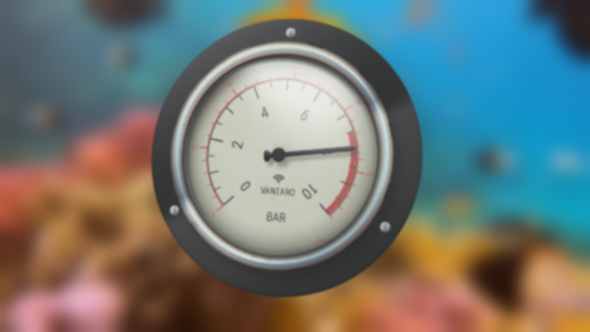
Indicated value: 8 bar
